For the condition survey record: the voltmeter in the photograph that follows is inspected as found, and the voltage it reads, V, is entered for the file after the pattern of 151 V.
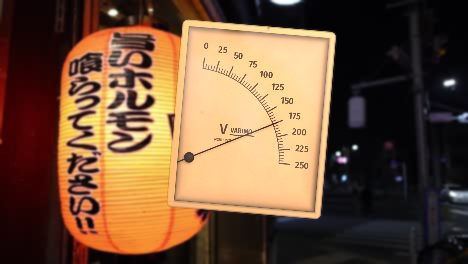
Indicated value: 175 V
